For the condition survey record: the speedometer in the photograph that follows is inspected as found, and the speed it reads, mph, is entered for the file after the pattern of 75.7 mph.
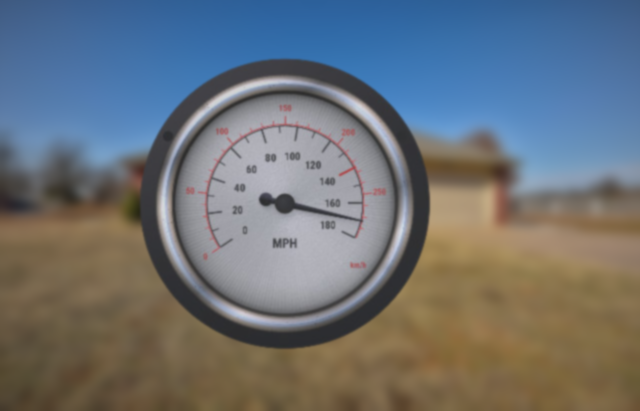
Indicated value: 170 mph
